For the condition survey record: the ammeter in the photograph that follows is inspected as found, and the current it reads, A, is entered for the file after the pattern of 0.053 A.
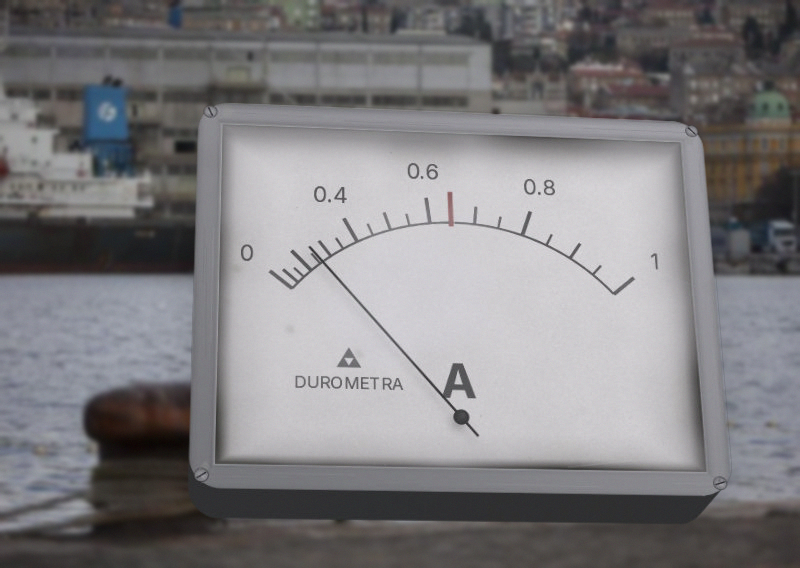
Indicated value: 0.25 A
